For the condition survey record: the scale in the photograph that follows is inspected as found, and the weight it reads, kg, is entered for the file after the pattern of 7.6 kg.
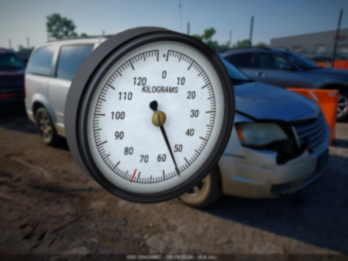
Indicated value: 55 kg
